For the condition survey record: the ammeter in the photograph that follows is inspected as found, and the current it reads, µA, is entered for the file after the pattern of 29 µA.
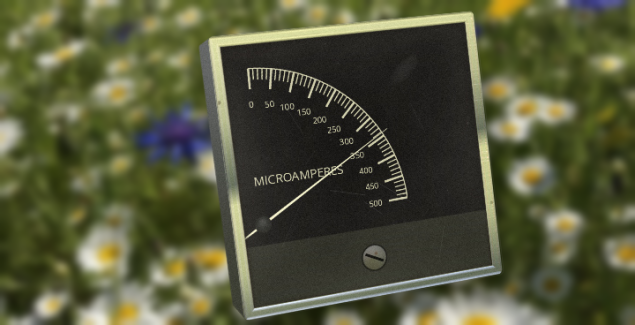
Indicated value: 340 µA
